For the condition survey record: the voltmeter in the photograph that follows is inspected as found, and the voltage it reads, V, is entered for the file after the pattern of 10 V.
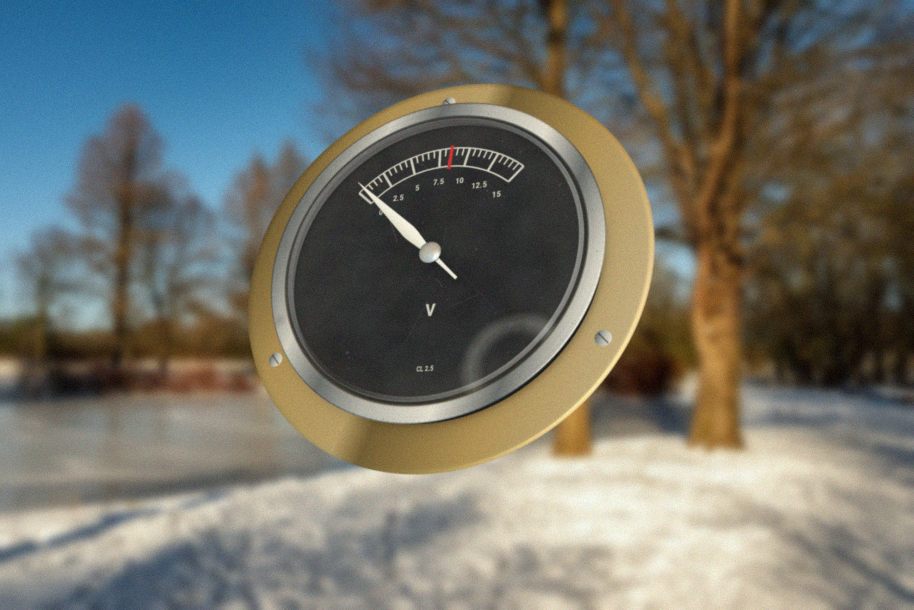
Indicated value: 0.5 V
